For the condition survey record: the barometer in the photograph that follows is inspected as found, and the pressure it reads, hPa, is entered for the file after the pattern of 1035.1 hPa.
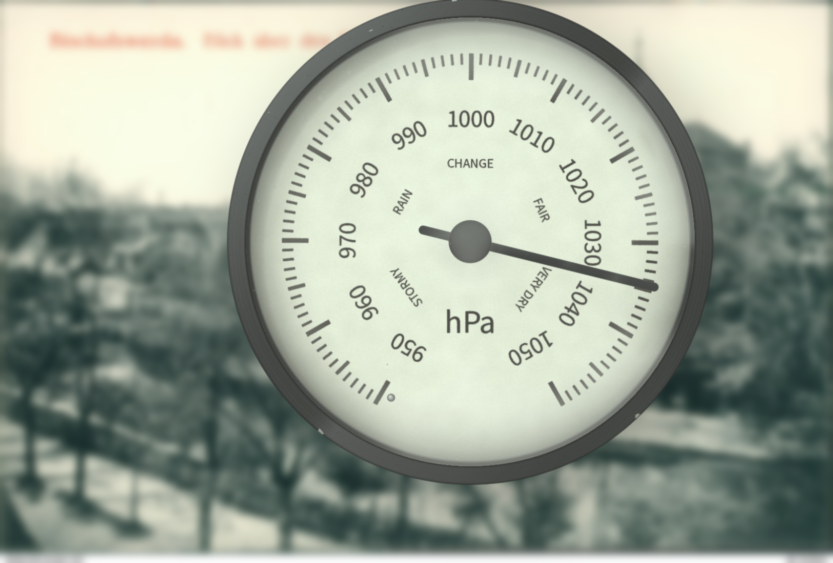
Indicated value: 1034.5 hPa
